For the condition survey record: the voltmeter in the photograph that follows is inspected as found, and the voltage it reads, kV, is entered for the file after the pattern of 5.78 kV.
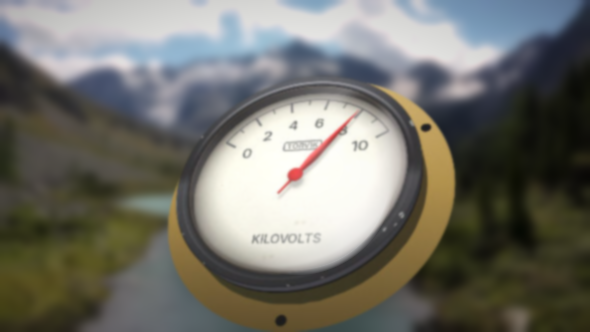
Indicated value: 8 kV
